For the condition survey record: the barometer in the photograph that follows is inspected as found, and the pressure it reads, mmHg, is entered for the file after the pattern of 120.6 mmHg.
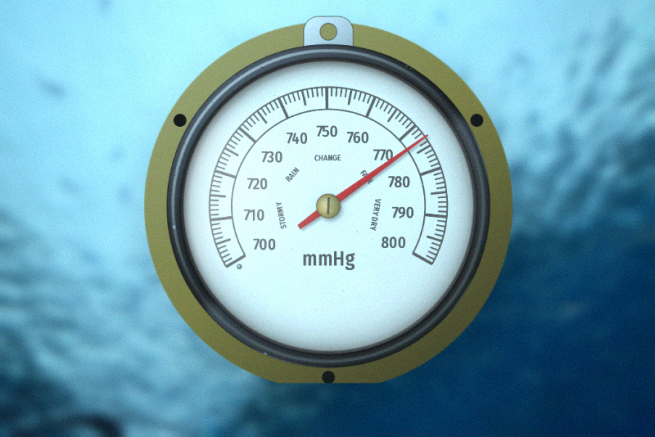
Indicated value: 773 mmHg
